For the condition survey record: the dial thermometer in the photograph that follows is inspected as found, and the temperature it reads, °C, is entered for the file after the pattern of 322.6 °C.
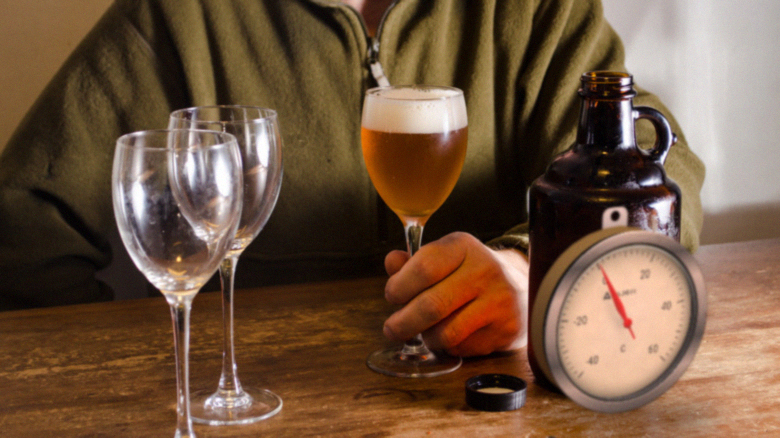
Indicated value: 0 °C
